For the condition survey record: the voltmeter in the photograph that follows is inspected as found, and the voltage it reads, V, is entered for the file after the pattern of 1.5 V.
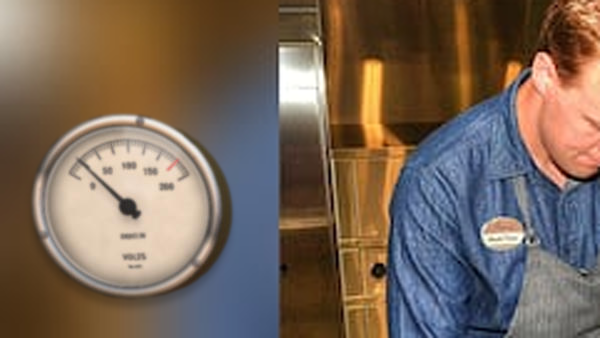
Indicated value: 25 V
